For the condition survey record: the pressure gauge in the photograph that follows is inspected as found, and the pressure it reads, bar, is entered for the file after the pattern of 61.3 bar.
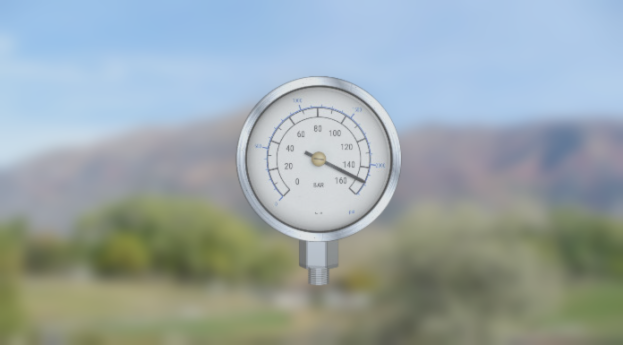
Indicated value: 150 bar
